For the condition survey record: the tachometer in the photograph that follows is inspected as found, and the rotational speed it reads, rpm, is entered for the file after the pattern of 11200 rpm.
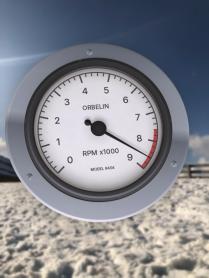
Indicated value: 8600 rpm
